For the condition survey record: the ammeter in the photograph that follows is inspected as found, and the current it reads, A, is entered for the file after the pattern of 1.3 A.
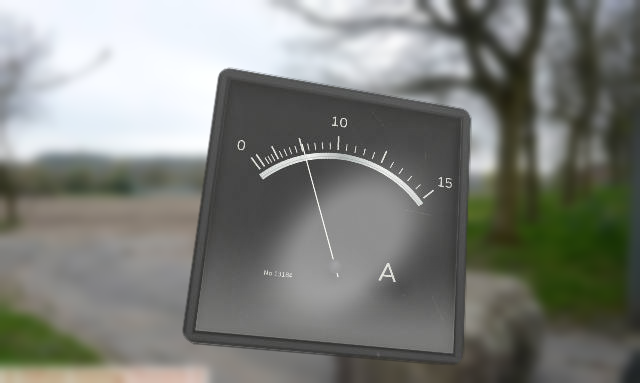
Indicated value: 7.5 A
